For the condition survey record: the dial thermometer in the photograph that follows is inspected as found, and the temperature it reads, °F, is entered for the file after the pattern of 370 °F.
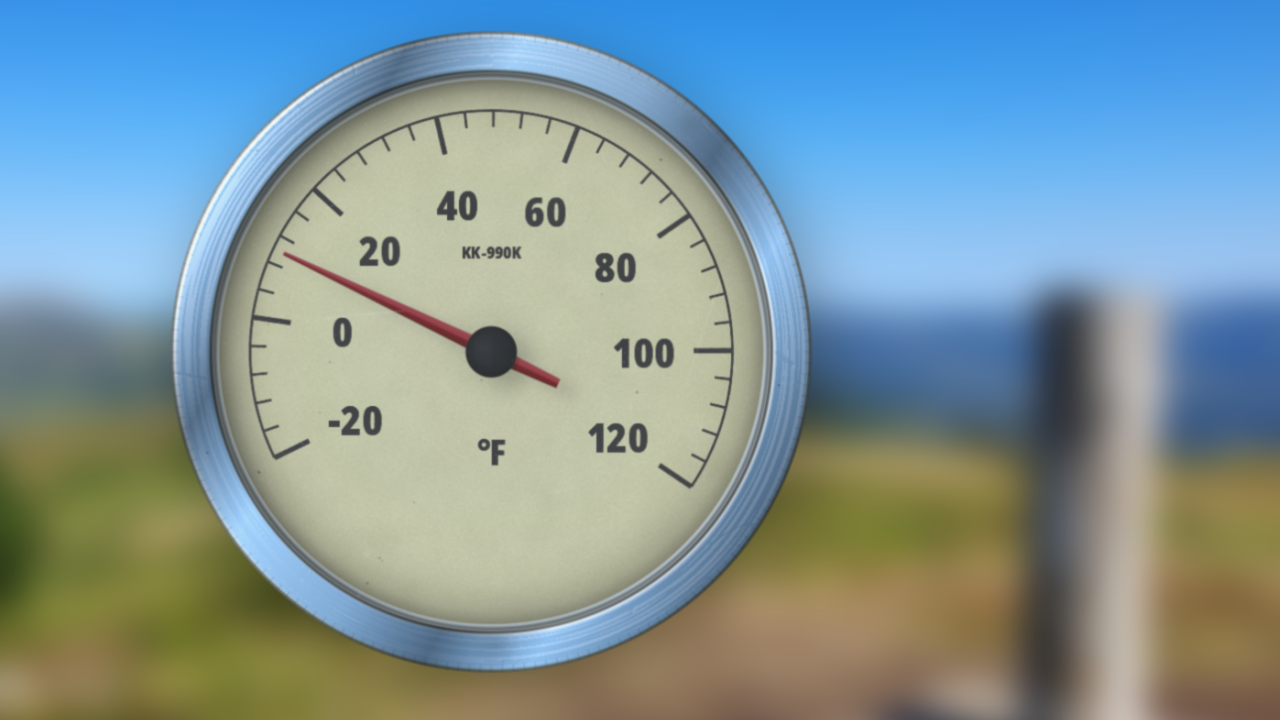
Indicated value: 10 °F
